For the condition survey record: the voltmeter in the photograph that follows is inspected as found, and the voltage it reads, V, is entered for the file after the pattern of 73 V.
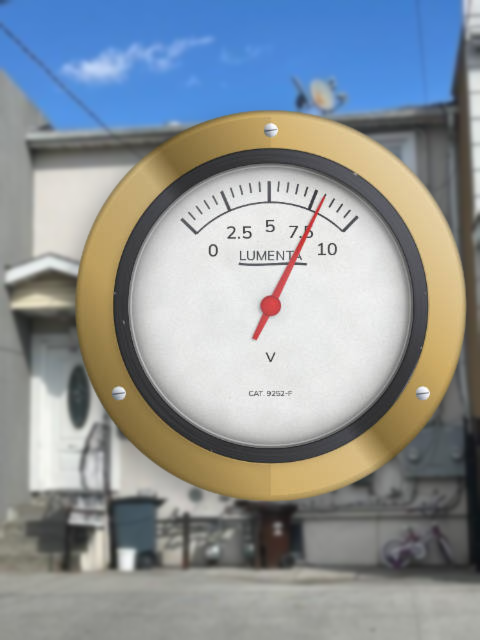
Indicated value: 8 V
